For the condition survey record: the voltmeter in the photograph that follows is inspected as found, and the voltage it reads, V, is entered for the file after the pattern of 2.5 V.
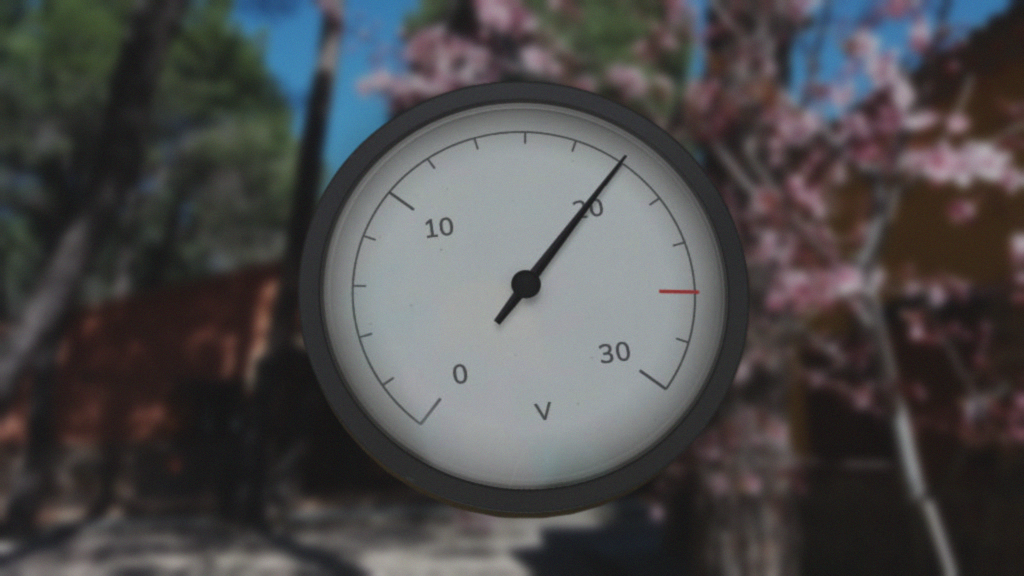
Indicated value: 20 V
